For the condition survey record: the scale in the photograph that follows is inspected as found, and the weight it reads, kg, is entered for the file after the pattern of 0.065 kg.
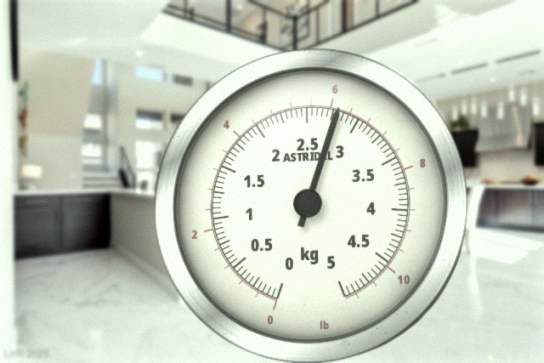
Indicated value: 2.8 kg
